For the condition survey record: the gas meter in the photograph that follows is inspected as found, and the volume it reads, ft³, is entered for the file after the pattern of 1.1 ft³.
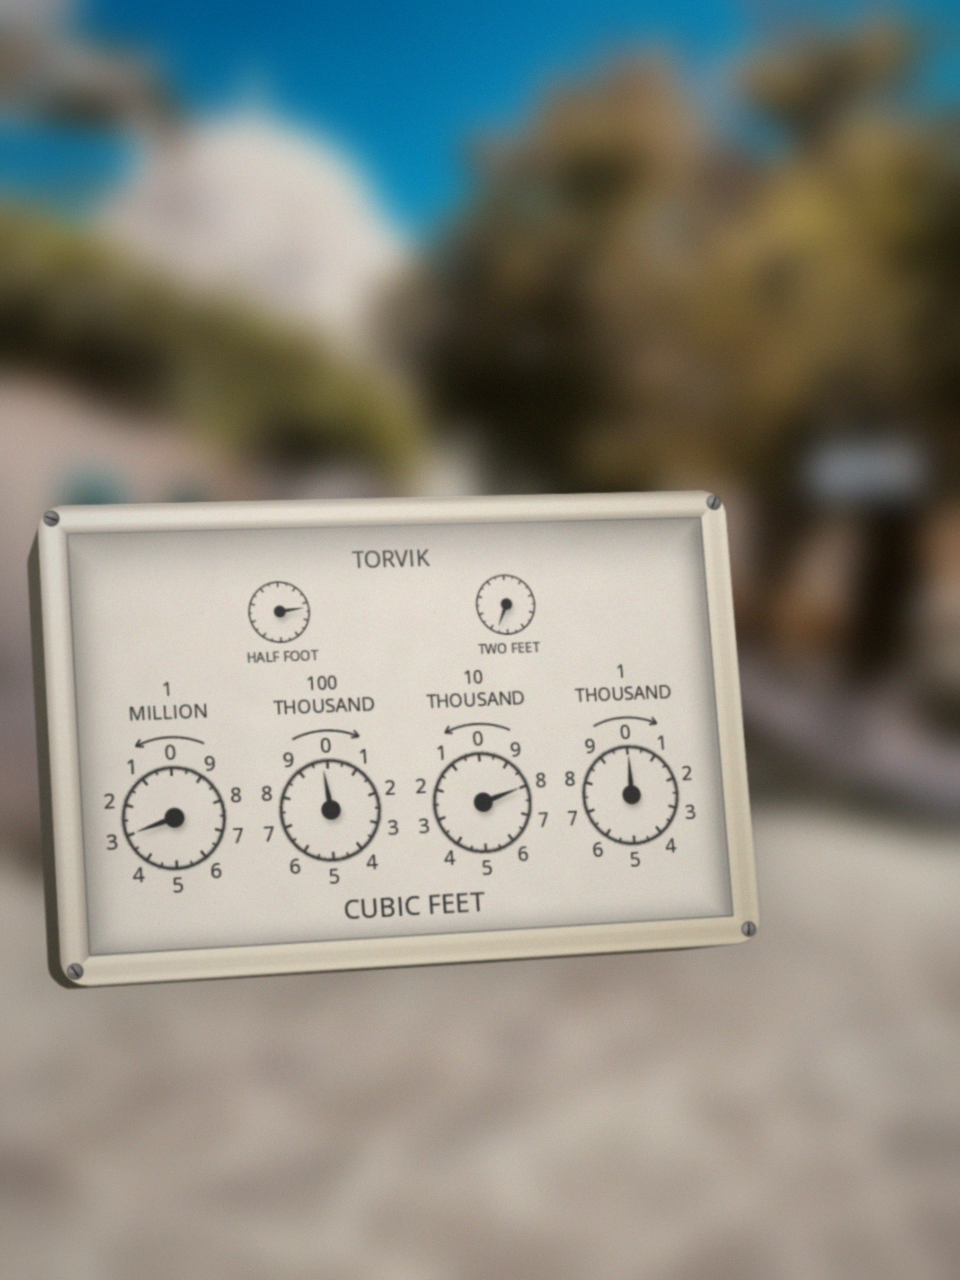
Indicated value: 298000 ft³
